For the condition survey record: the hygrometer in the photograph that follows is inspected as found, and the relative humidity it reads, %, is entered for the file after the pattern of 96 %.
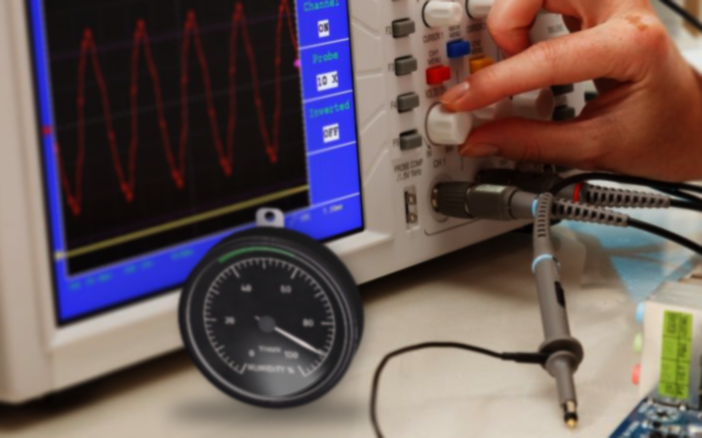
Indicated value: 90 %
